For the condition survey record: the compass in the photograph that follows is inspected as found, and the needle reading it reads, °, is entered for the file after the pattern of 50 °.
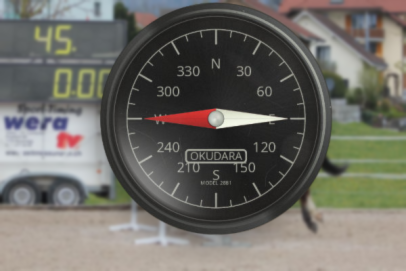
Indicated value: 270 °
